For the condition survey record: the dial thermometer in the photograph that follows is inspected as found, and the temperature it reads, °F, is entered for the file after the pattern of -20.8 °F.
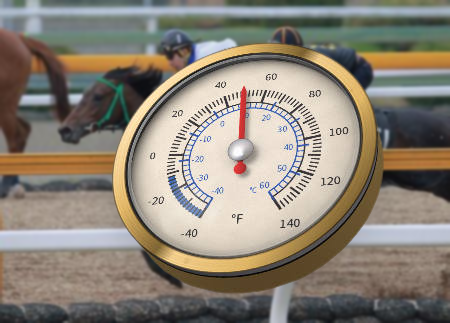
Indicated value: 50 °F
